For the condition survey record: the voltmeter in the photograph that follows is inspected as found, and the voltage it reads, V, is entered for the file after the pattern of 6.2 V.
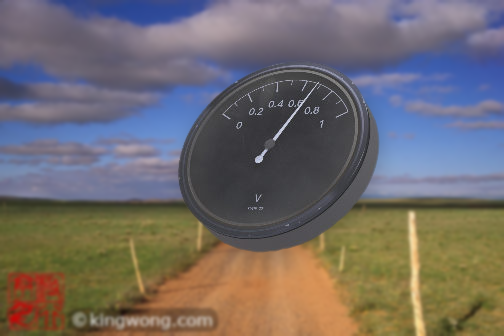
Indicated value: 0.7 V
